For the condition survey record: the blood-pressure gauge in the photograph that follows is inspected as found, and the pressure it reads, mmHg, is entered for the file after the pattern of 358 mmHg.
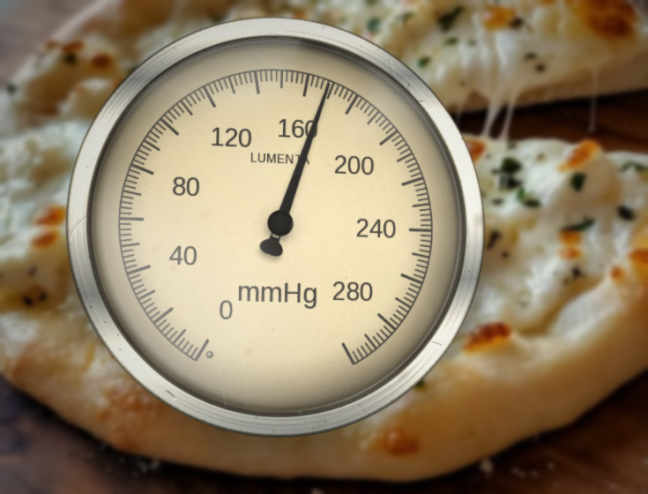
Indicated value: 168 mmHg
